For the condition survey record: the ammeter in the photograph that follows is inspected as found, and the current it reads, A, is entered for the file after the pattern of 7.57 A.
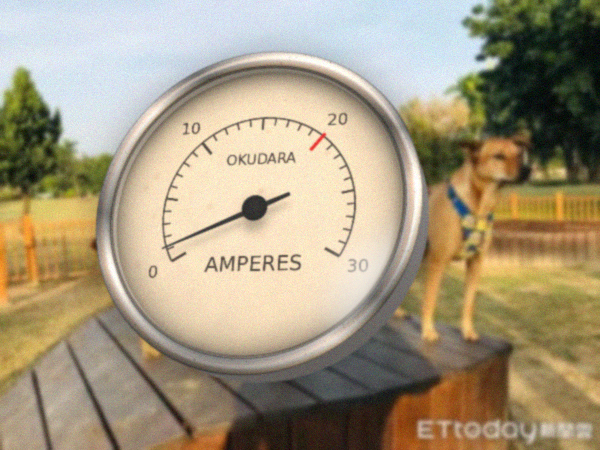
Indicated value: 1 A
